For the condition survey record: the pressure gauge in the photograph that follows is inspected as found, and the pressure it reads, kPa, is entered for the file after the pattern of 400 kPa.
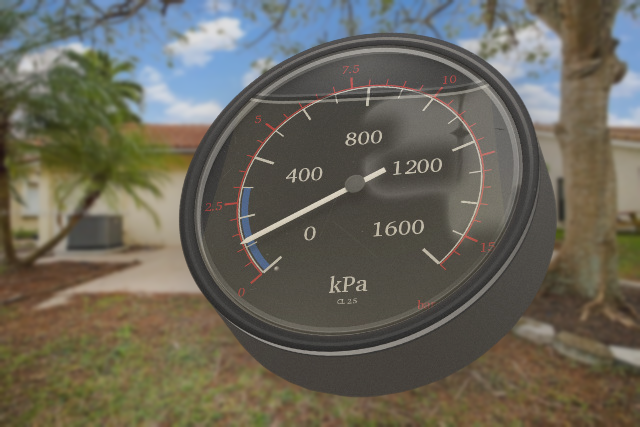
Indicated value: 100 kPa
